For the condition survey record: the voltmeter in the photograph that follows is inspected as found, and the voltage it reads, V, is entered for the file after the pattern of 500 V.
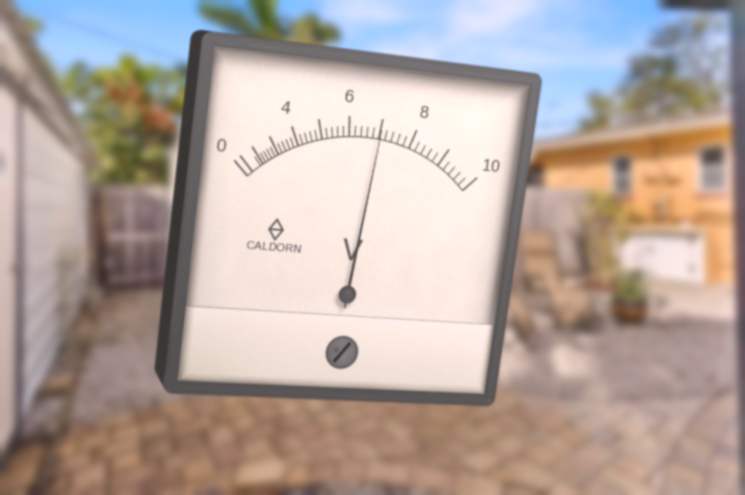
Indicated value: 7 V
